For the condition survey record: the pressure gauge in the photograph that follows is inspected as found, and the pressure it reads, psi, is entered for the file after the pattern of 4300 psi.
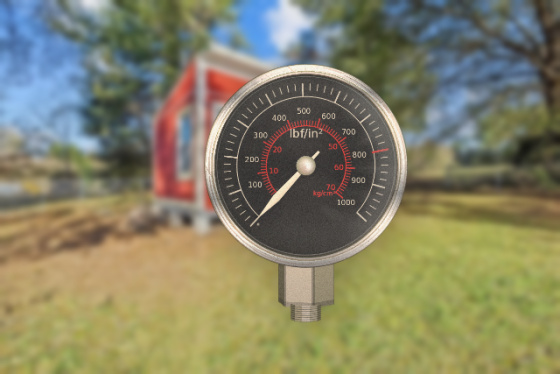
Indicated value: 0 psi
